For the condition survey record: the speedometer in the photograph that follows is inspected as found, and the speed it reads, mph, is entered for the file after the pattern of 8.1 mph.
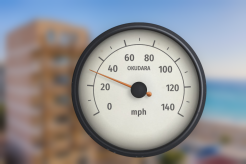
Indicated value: 30 mph
